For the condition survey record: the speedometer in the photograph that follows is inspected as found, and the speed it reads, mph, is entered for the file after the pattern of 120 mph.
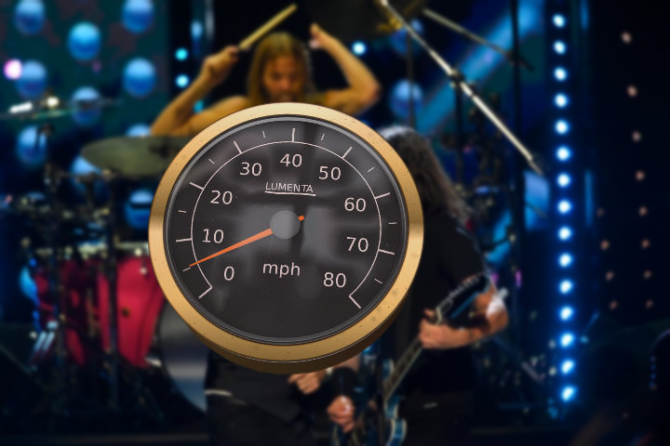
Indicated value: 5 mph
